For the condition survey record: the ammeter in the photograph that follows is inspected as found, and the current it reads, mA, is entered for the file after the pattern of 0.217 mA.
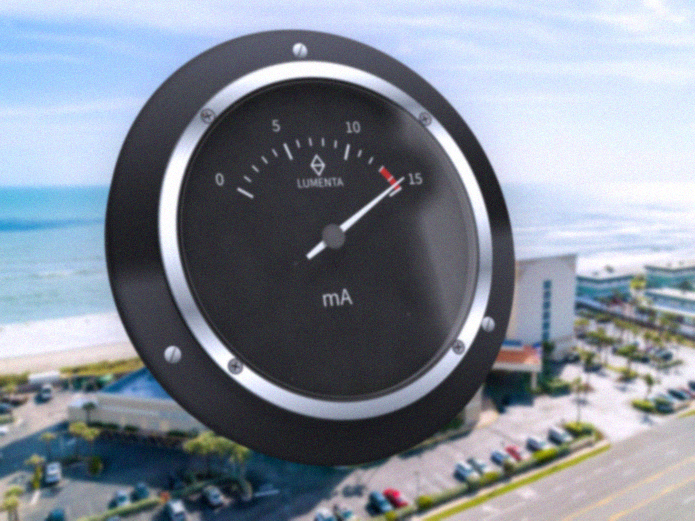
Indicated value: 14.5 mA
